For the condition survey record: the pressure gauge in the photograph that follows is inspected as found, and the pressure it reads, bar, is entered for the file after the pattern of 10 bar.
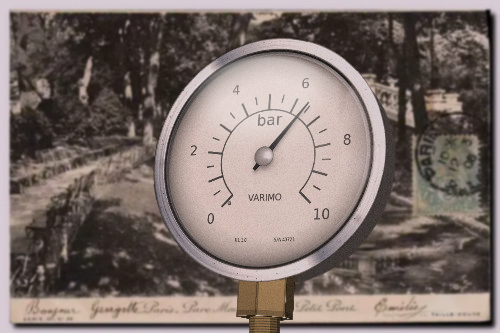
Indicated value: 6.5 bar
